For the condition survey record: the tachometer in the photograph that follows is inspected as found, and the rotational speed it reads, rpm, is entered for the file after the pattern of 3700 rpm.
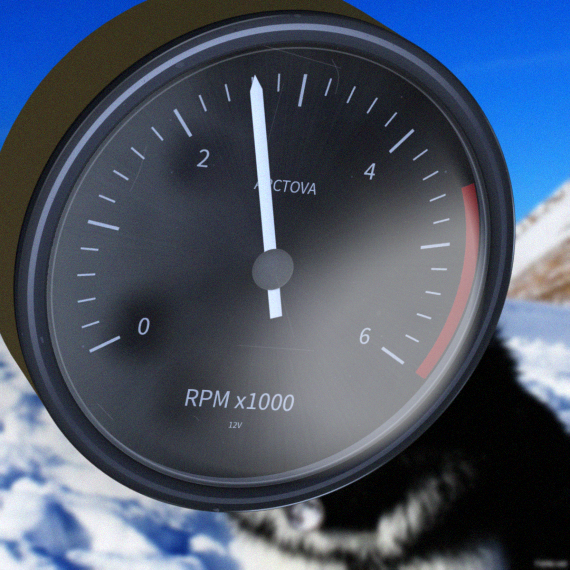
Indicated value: 2600 rpm
